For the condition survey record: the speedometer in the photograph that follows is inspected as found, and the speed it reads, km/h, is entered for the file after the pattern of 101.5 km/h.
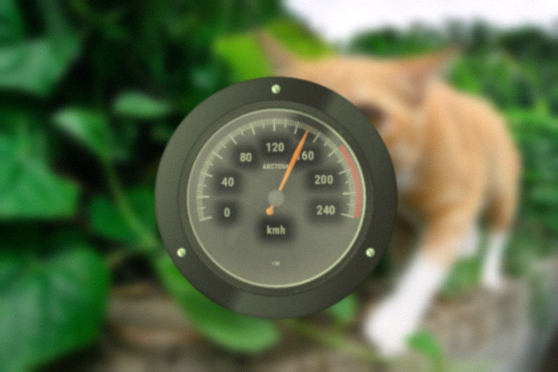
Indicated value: 150 km/h
